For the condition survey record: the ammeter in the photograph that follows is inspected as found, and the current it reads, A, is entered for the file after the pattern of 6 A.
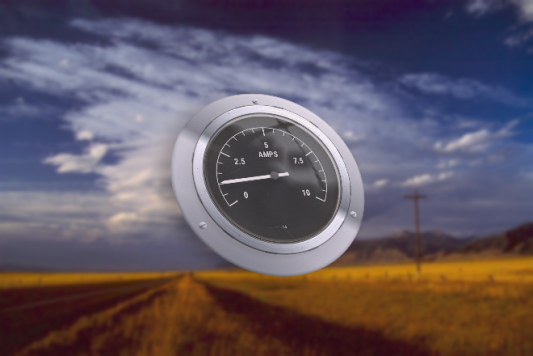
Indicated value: 1 A
